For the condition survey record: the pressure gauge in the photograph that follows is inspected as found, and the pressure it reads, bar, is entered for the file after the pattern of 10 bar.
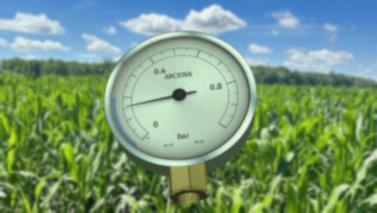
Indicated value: 0.15 bar
